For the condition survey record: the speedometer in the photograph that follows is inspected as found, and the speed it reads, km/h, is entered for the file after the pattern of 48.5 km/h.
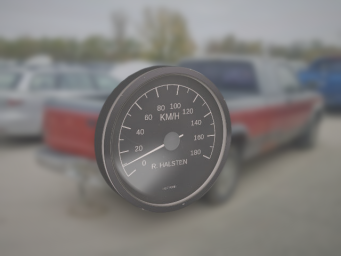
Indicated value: 10 km/h
